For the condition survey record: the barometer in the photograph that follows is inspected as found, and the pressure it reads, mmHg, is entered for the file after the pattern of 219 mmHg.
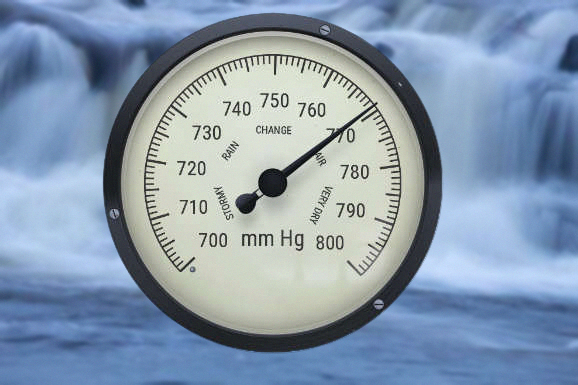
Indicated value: 769 mmHg
